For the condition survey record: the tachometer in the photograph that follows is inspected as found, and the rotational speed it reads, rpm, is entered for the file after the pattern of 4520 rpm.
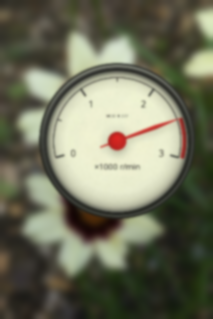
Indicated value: 2500 rpm
